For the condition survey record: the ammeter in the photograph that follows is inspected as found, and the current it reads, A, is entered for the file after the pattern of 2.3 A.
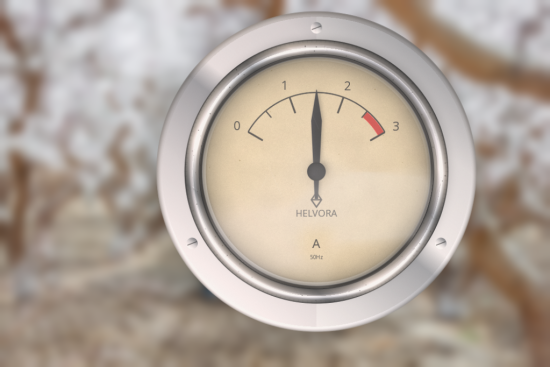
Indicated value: 1.5 A
